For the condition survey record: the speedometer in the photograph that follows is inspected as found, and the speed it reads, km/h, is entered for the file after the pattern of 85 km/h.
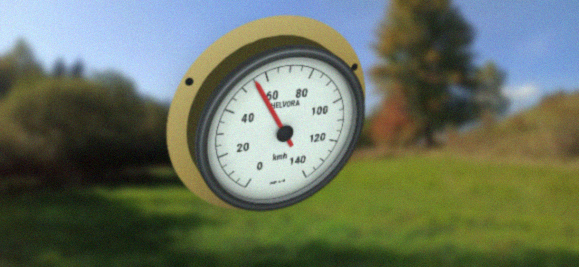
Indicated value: 55 km/h
